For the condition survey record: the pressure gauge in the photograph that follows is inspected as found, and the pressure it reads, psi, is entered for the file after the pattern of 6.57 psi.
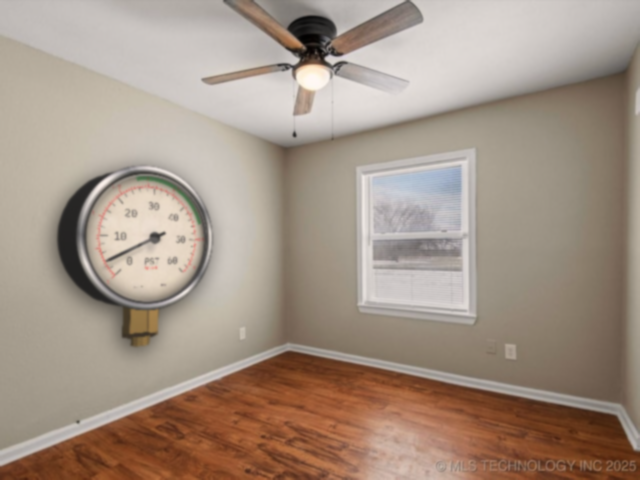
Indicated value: 4 psi
